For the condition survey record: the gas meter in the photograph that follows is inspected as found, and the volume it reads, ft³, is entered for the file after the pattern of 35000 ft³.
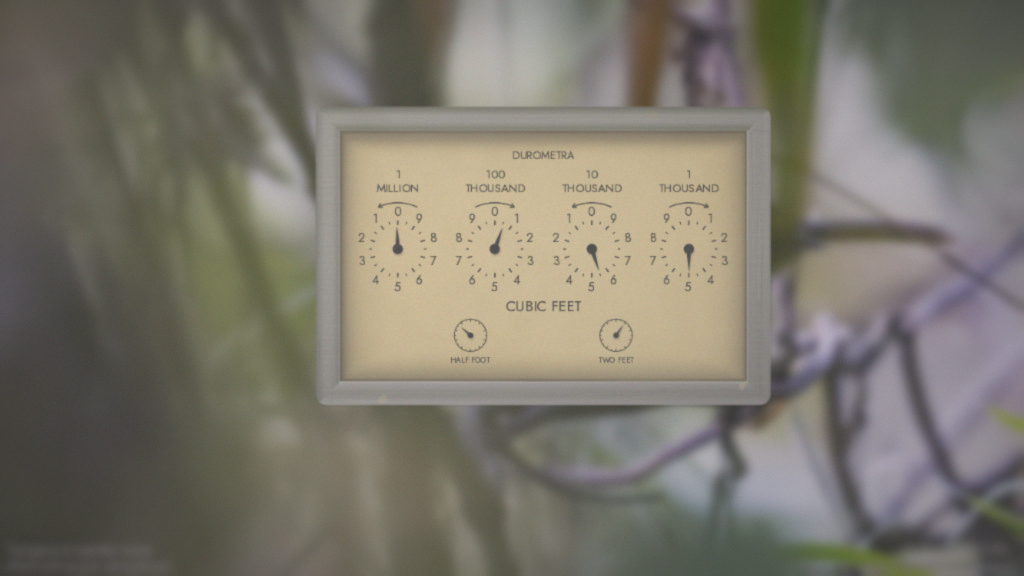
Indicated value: 5500 ft³
